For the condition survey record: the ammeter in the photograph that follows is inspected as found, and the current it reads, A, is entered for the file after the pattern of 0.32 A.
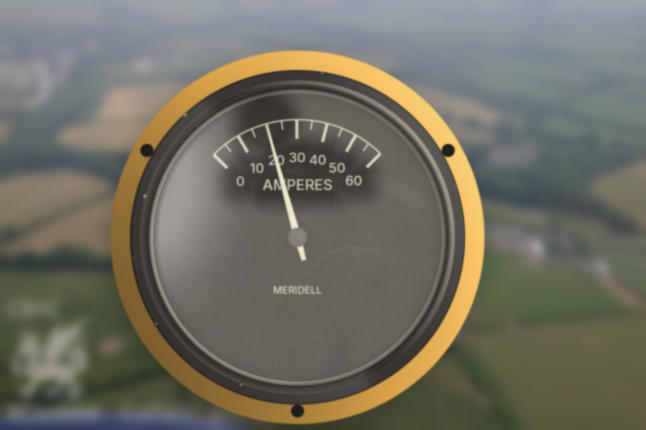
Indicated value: 20 A
